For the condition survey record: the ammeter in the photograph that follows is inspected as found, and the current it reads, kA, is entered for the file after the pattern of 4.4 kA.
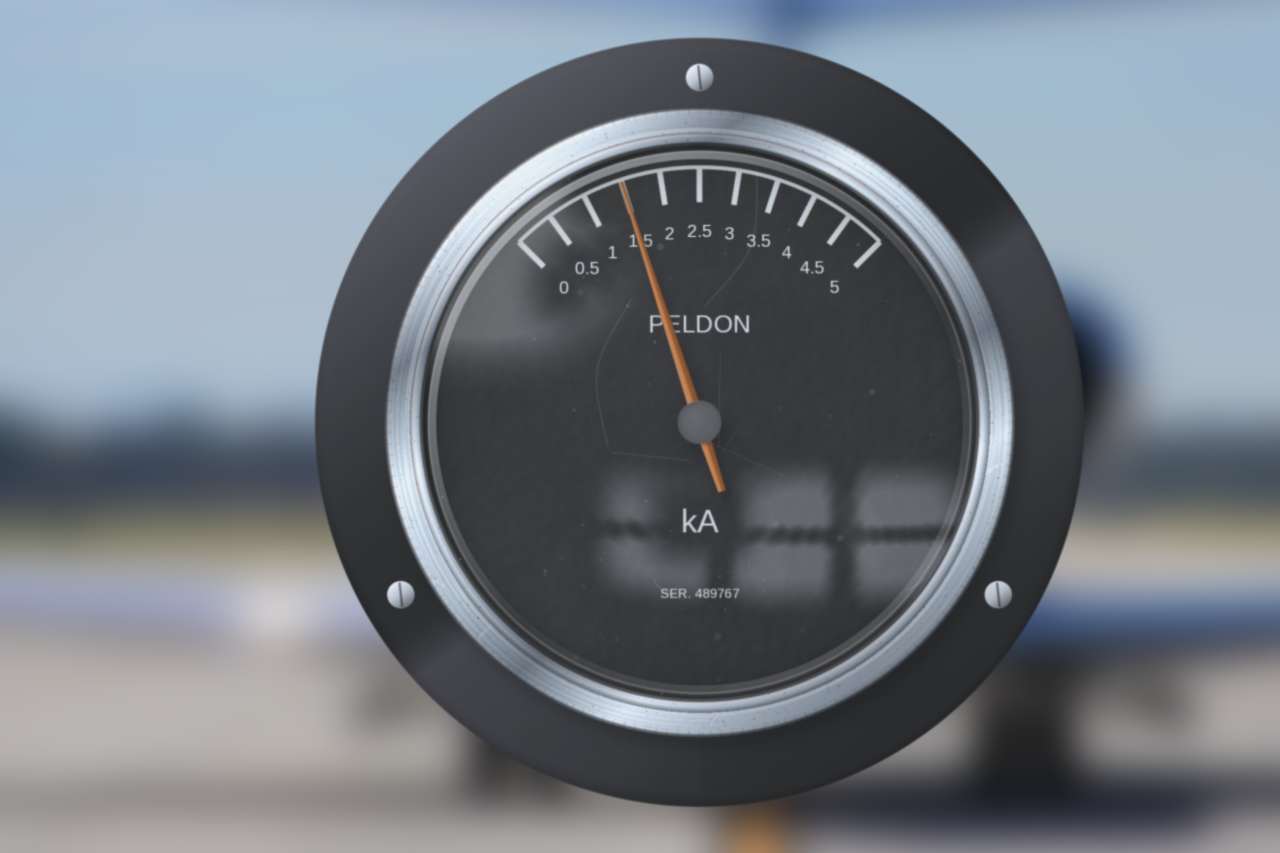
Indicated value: 1.5 kA
